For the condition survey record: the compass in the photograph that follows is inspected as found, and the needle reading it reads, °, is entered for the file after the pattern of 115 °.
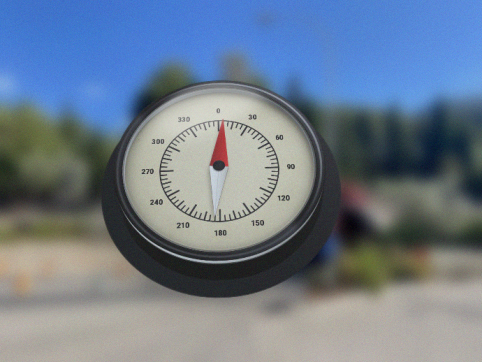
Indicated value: 5 °
